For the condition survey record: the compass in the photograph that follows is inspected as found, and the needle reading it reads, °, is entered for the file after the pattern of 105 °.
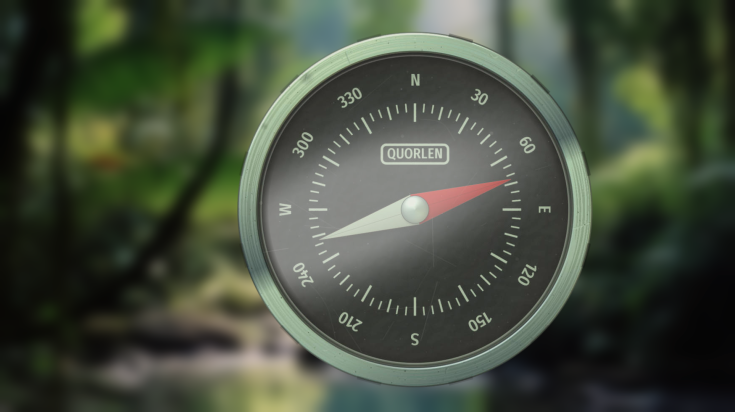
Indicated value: 72.5 °
